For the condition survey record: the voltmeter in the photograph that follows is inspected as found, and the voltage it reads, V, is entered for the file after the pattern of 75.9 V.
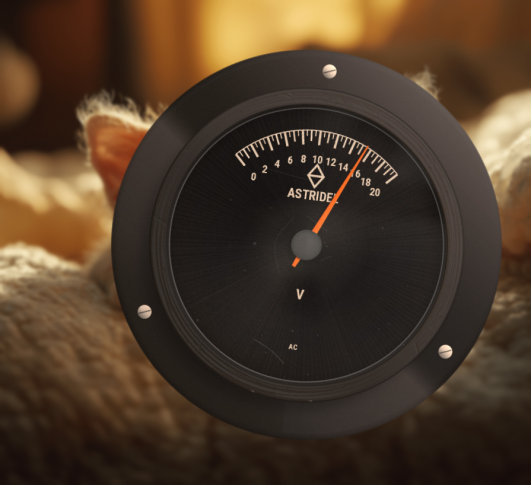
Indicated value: 15.5 V
